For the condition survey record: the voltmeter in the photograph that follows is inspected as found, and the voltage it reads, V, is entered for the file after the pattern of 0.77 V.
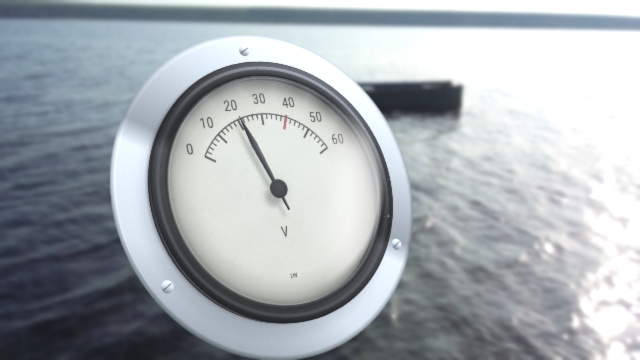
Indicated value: 20 V
